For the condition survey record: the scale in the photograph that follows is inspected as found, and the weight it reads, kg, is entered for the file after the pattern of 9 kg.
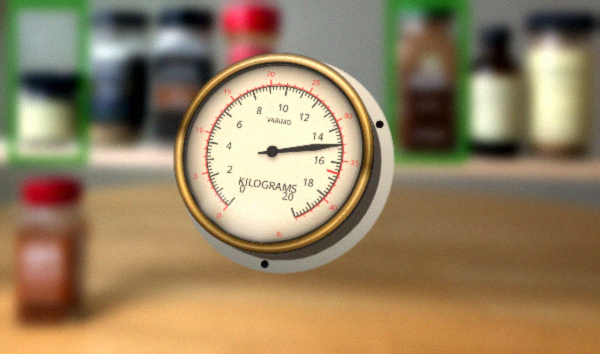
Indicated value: 15 kg
